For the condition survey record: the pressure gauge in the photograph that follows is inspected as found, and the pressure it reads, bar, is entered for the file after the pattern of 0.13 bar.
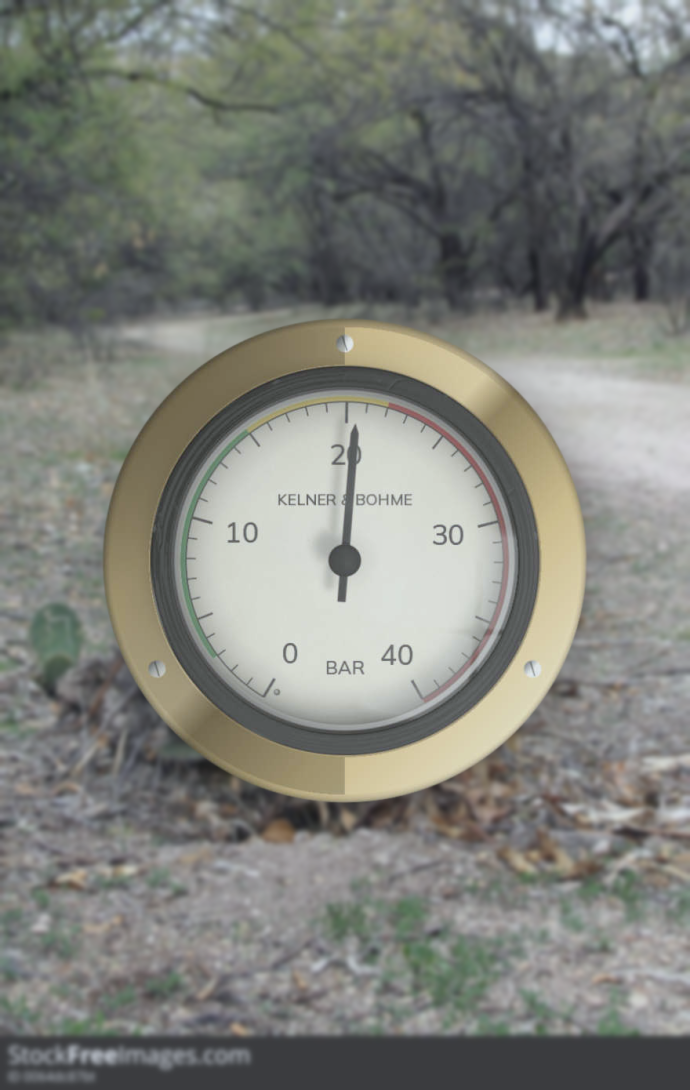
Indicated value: 20.5 bar
